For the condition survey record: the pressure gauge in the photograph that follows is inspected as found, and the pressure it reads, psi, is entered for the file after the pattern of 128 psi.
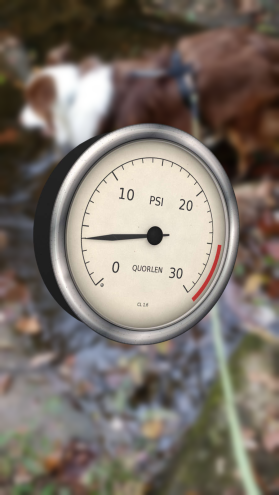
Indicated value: 4 psi
